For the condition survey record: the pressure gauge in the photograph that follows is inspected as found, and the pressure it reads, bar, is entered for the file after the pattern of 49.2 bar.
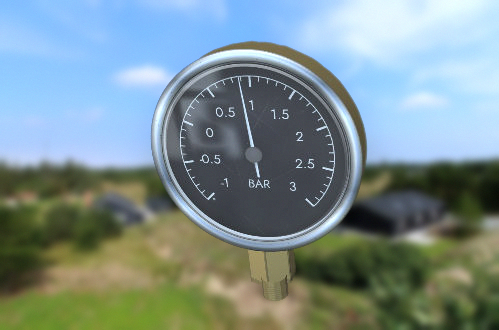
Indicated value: 0.9 bar
